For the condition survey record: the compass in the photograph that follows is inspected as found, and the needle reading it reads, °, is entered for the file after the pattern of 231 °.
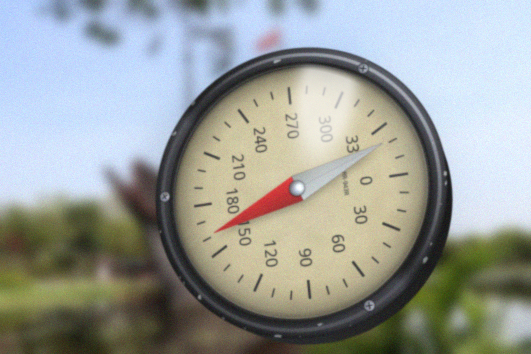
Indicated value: 160 °
